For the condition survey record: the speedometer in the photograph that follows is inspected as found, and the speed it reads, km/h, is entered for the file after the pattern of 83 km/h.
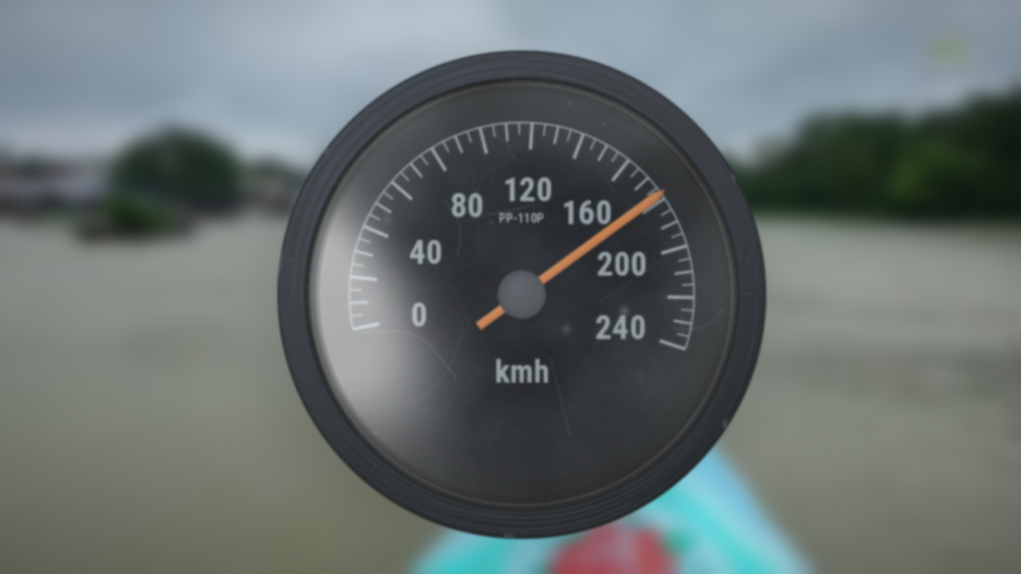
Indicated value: 177.5 km/h
